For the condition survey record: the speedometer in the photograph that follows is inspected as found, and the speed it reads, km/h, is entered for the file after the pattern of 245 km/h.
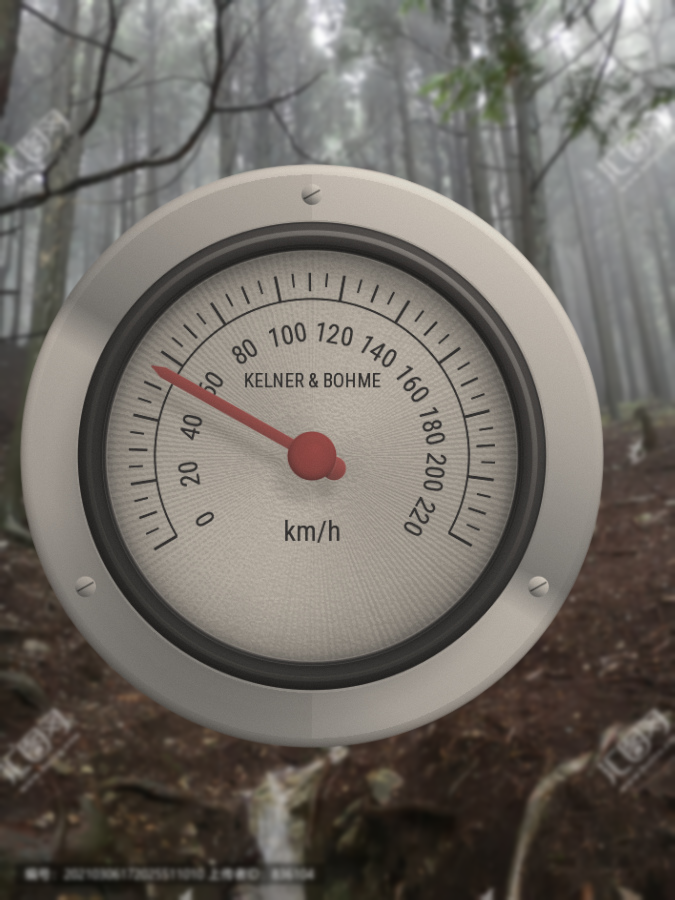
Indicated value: 55 km/h
